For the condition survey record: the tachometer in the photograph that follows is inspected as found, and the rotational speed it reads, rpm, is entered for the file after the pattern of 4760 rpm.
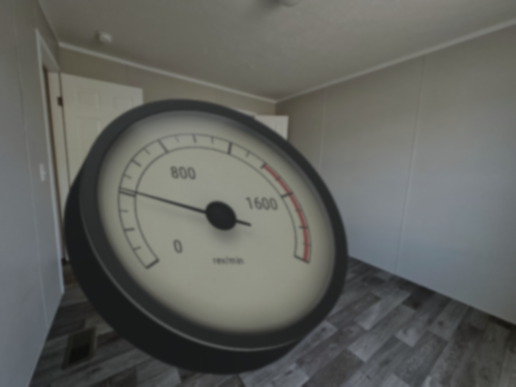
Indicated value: 400 rpm
